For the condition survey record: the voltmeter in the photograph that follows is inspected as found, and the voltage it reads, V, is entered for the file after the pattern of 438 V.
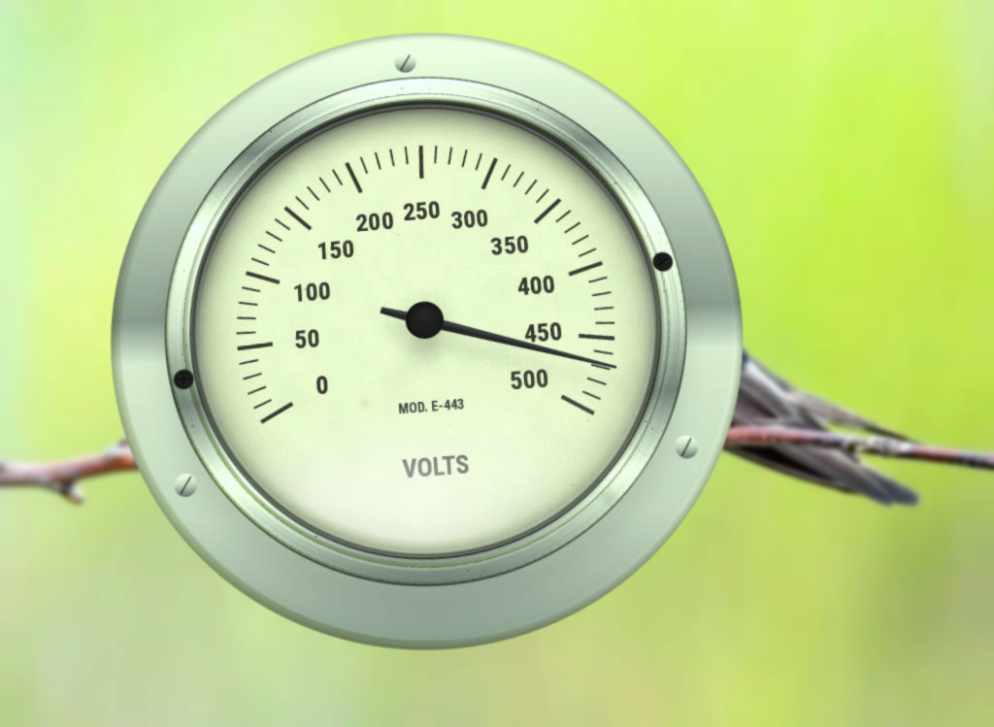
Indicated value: 470 V
